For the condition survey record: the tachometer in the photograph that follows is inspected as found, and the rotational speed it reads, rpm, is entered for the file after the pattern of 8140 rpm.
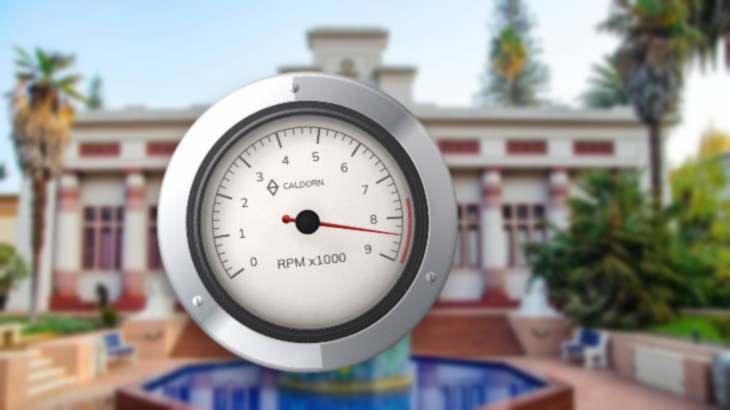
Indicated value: 8400 rpm
